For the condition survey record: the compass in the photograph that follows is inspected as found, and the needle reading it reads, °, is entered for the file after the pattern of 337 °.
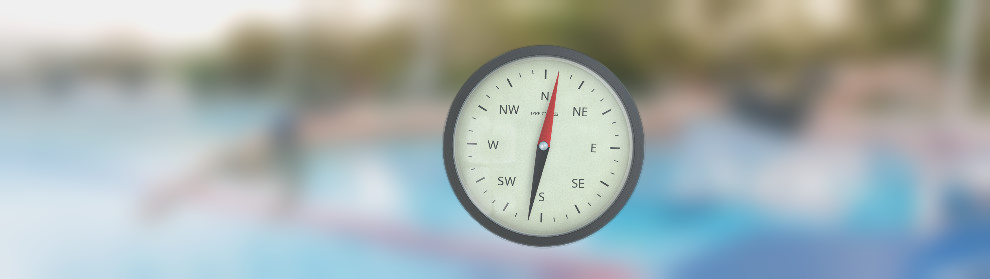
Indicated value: 10 °
